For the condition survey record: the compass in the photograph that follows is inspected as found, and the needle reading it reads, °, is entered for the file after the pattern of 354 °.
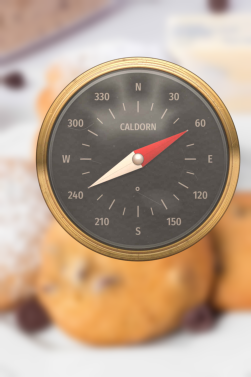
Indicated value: 60 °
